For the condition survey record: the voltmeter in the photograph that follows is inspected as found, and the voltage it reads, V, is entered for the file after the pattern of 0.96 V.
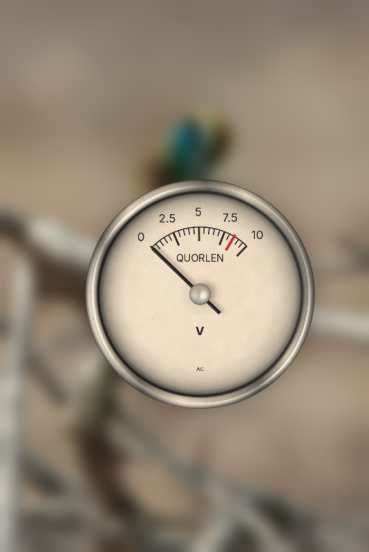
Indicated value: 0 V
